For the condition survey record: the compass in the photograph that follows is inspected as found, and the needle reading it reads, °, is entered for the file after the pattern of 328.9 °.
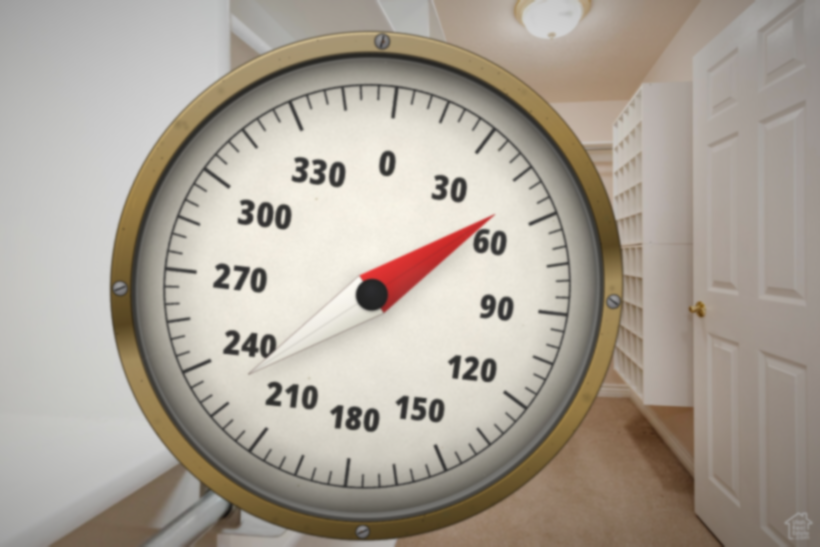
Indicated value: 50 °
